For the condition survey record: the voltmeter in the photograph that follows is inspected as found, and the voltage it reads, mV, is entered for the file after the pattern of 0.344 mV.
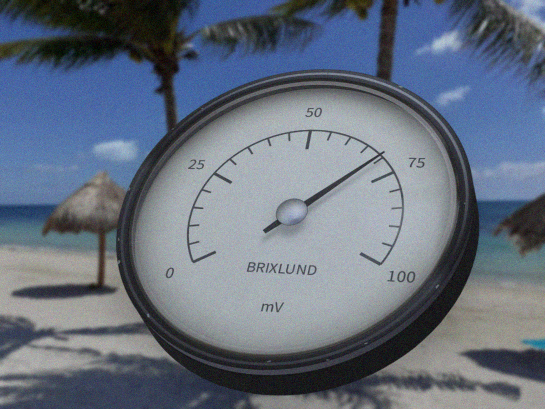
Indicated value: 70 mV
